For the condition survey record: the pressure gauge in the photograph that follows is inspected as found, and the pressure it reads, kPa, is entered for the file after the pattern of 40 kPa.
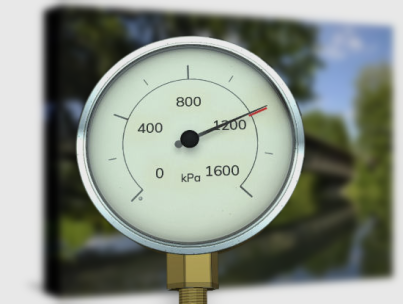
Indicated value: 1200 kPa
